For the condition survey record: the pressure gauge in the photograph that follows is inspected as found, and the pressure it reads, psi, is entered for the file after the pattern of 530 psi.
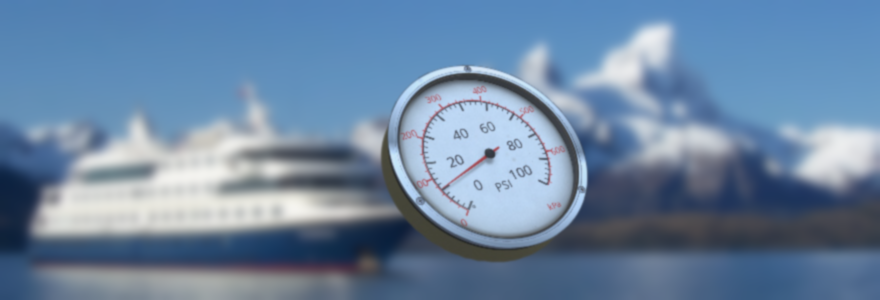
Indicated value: 10 psi
